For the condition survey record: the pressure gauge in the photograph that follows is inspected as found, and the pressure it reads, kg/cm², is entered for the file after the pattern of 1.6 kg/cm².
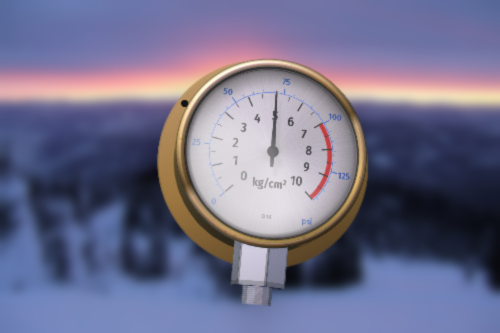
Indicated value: 5 kg/cm²
